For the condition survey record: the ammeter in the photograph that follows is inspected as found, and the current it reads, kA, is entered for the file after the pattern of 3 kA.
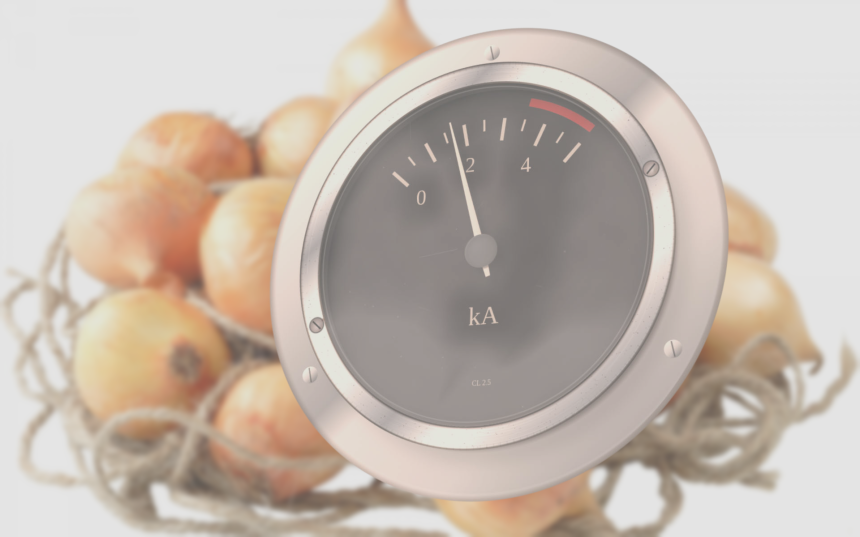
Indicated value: 1.75 kA
